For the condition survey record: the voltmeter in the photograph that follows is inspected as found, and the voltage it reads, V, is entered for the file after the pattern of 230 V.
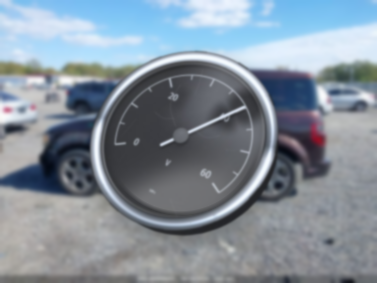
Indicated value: 40 V
